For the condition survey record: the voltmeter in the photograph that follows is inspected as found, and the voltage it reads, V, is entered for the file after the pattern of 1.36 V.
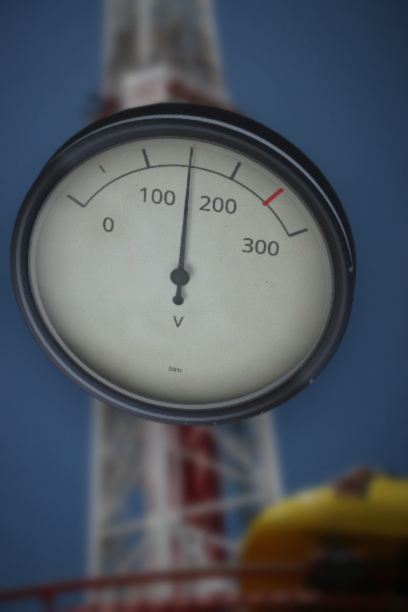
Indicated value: 150 V
